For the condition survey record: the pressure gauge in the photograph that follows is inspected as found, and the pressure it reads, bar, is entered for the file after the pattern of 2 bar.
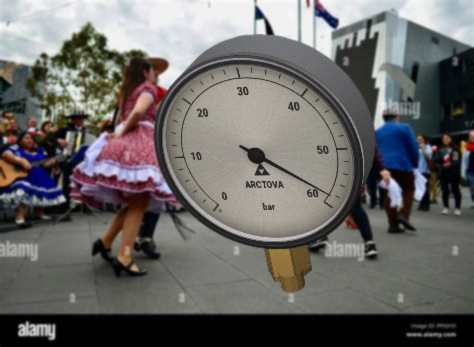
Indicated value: 58 bar
